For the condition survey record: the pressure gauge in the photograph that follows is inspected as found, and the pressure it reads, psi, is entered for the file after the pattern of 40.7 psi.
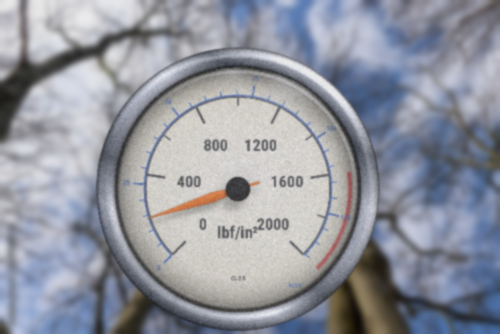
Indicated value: 200 psi
